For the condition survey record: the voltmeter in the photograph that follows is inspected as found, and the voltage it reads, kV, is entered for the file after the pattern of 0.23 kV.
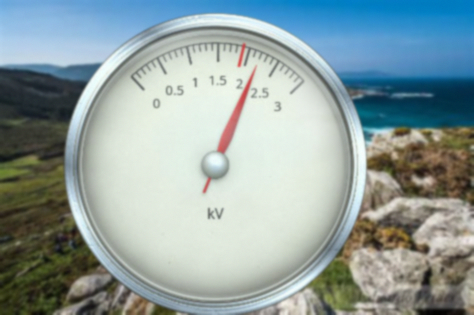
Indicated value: 2.2 kV
